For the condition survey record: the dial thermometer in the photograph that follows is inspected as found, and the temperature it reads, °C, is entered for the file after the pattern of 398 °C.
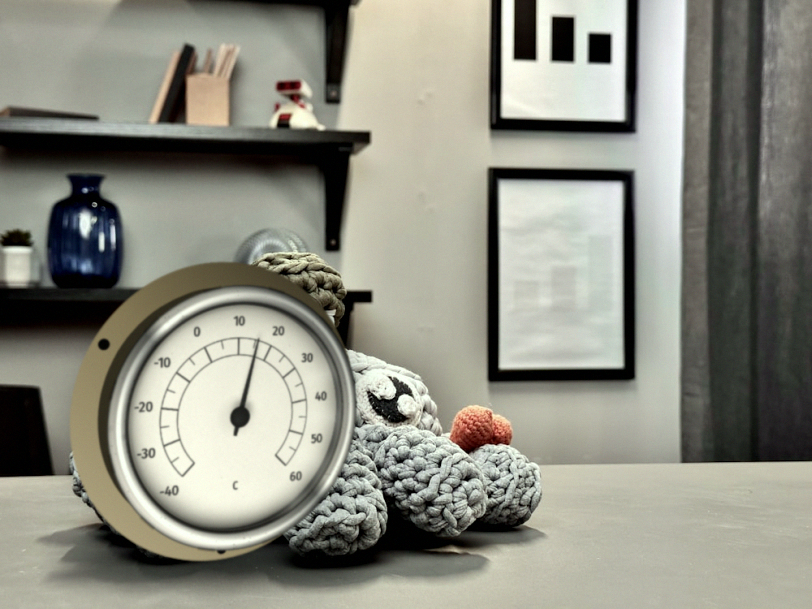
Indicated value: 15 °C
